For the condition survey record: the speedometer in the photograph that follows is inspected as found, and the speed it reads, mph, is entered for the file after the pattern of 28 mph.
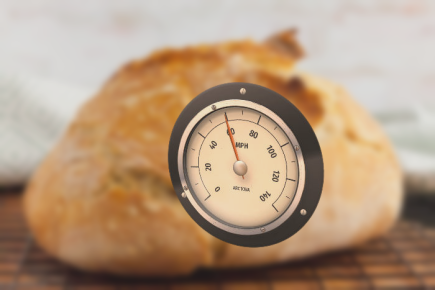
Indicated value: 60 mph
